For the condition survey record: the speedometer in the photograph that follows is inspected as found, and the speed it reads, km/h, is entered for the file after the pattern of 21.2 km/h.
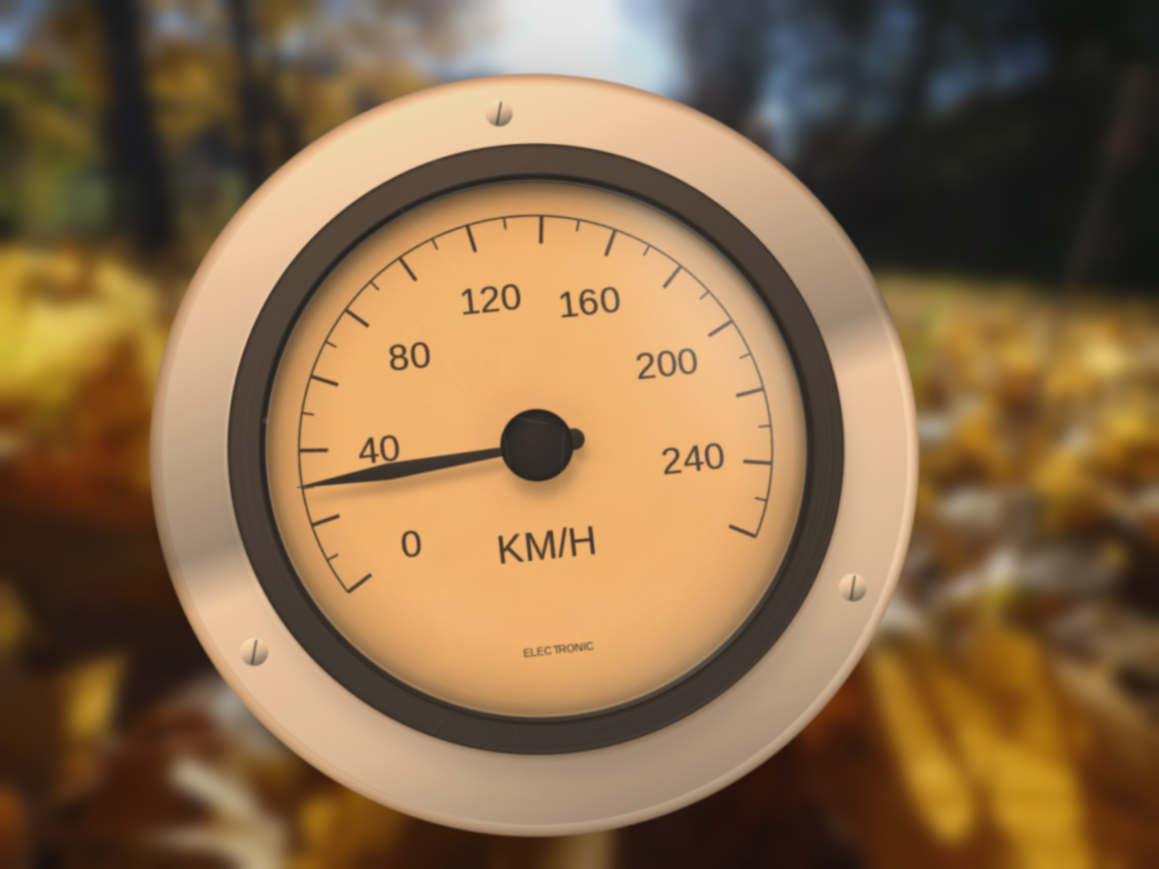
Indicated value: 30 km/h
